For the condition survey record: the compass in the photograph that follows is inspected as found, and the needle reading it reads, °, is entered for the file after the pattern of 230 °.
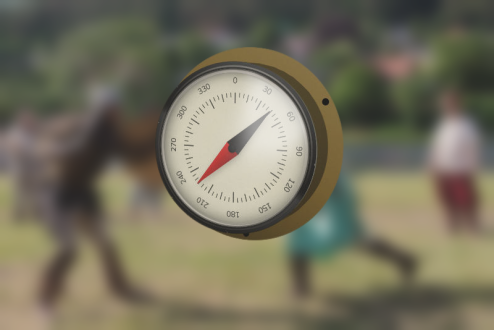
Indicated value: 225 °
